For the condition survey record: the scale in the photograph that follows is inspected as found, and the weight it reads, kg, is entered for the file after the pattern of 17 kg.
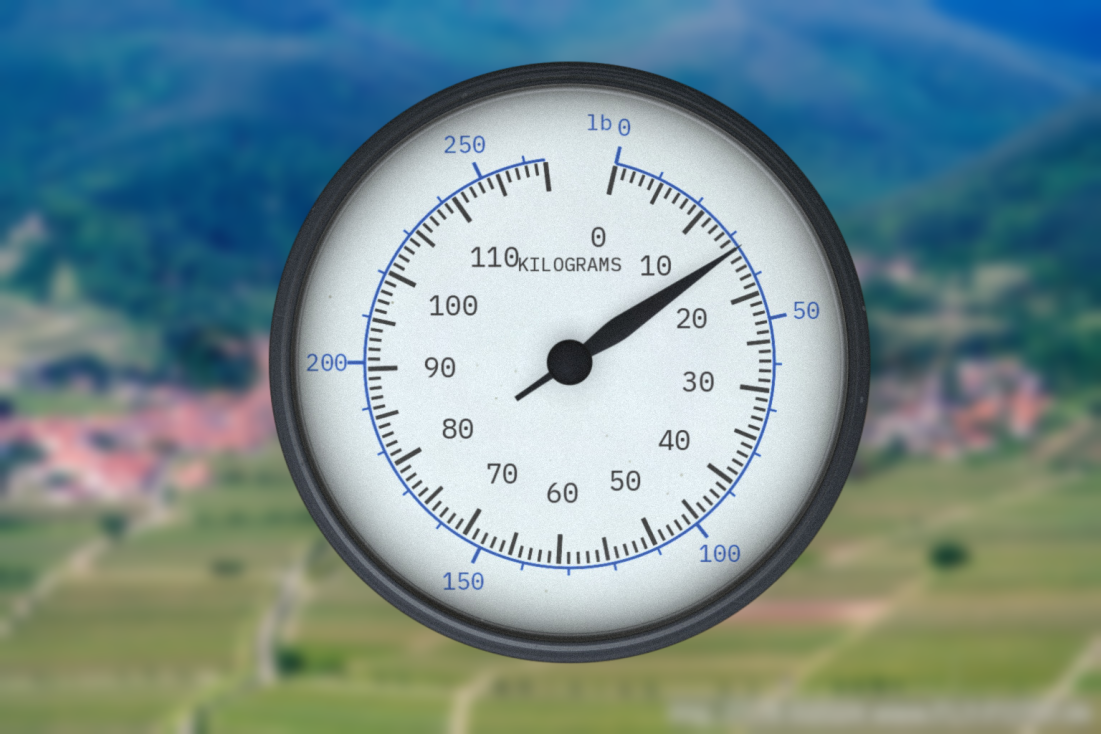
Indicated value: 15 kg
